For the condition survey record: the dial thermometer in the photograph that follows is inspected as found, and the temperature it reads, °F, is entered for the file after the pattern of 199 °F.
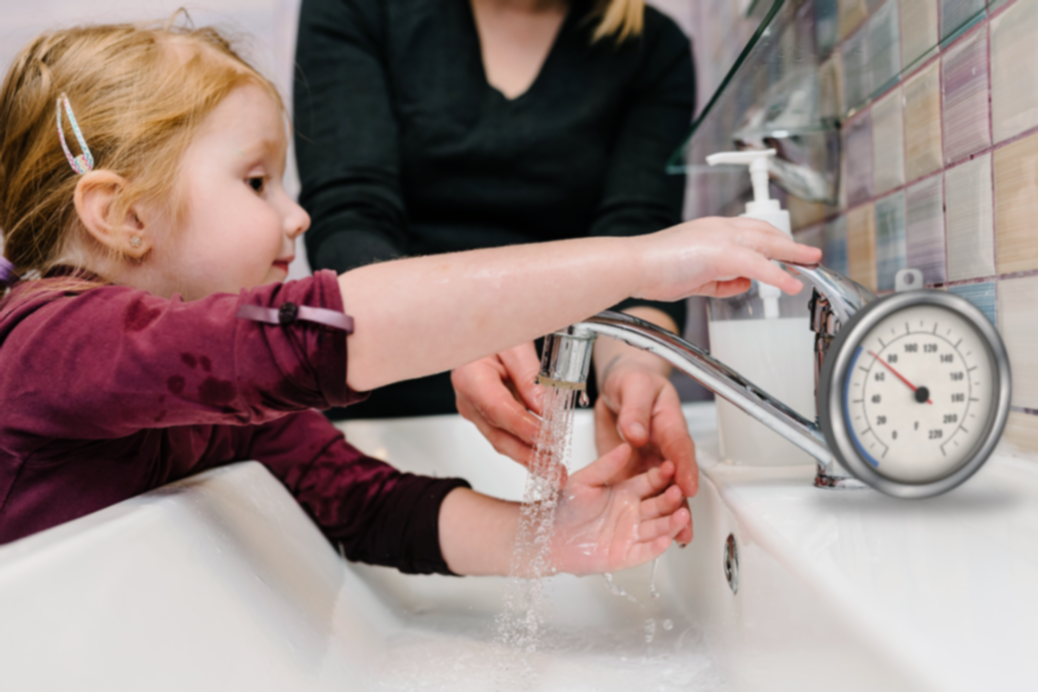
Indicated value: 70 °F
